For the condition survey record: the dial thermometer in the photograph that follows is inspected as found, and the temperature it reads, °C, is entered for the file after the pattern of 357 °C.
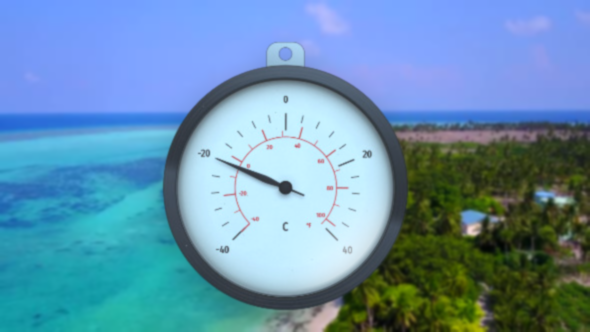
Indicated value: -20 °C
